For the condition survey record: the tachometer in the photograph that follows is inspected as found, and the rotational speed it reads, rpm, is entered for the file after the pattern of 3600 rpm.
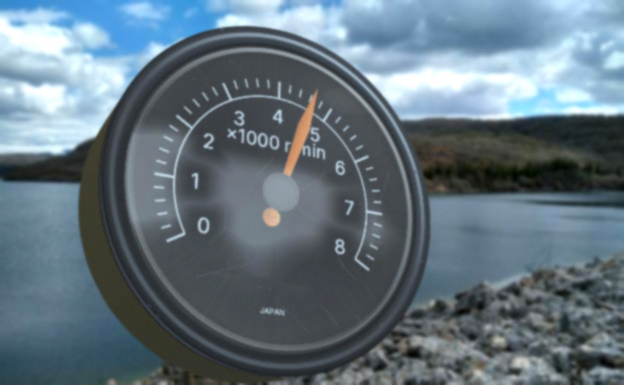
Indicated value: 4600 rpm
